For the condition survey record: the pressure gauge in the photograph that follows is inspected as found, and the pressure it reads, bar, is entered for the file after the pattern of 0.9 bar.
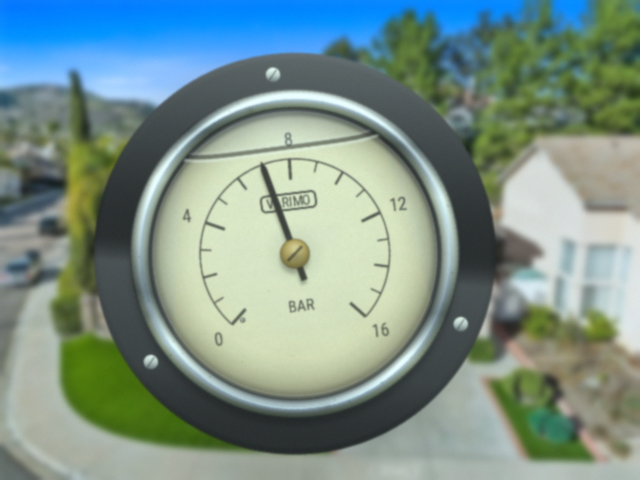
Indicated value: 7 bar
